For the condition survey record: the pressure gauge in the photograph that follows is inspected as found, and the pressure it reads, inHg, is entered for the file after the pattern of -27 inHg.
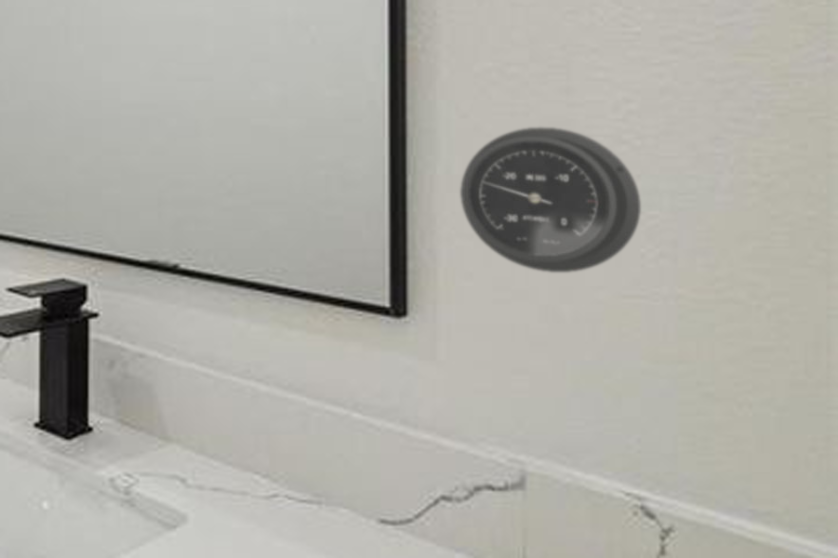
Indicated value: -23 inHg
